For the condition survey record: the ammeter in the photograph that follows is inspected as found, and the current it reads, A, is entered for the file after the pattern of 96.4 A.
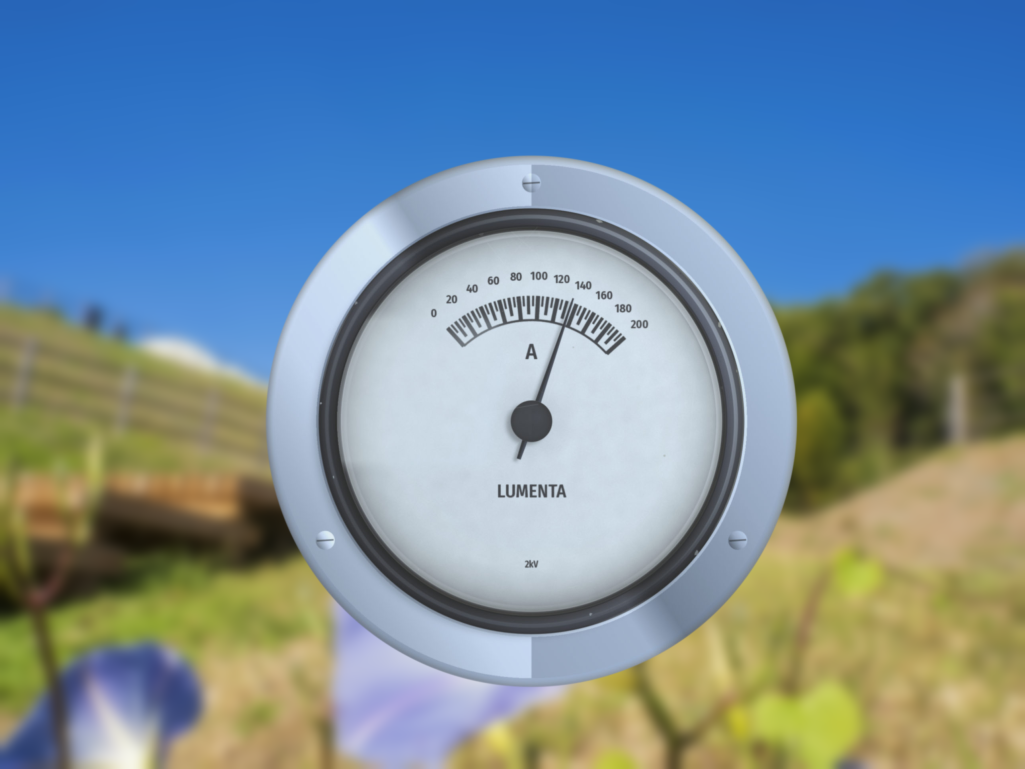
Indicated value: 135 A
